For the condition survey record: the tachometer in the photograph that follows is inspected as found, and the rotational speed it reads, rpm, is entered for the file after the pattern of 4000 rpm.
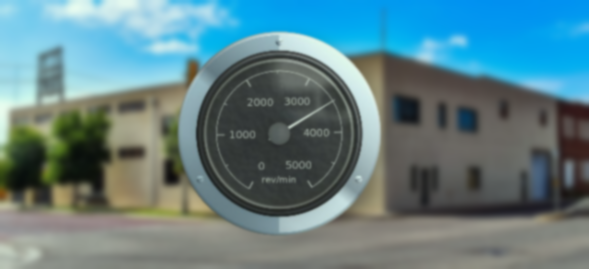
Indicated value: 3500 rpm
